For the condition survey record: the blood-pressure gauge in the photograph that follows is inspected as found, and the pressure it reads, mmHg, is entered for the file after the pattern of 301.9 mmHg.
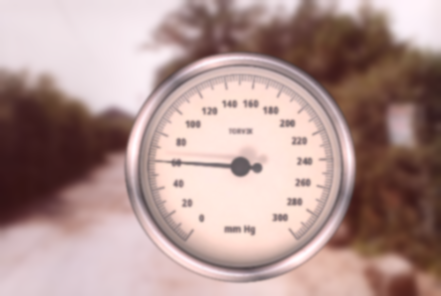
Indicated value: 60 mmHg
